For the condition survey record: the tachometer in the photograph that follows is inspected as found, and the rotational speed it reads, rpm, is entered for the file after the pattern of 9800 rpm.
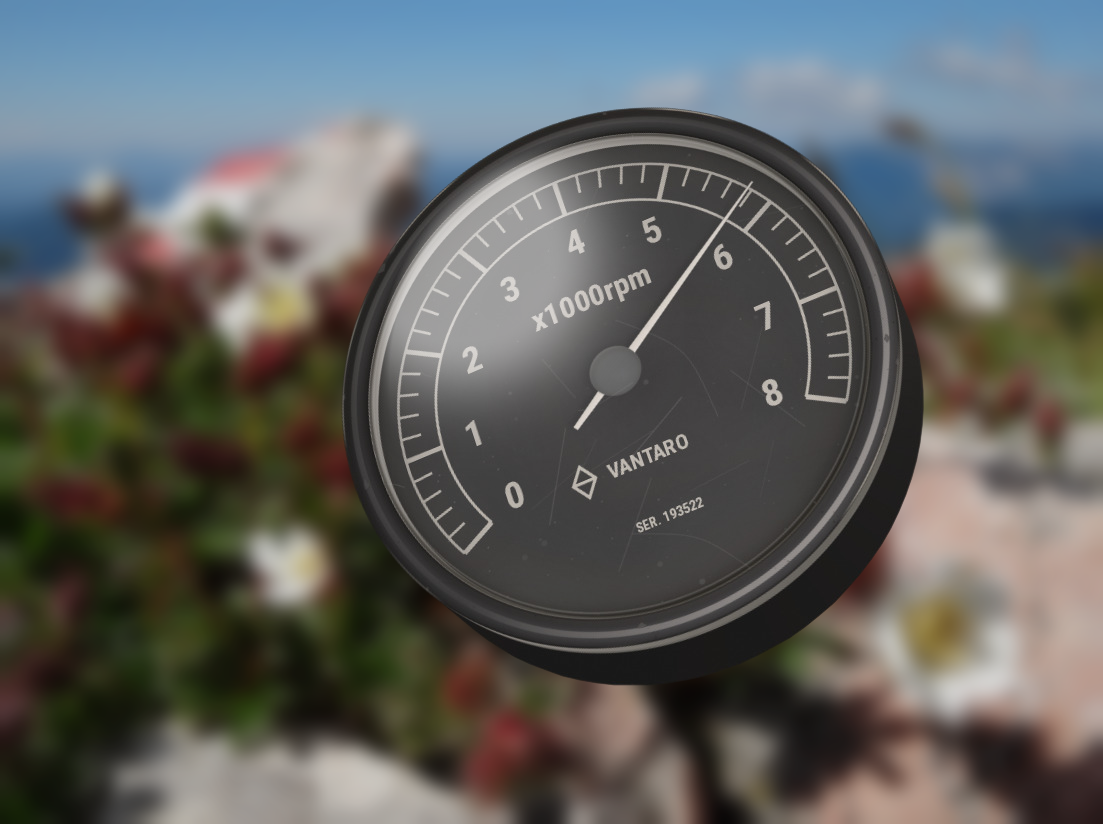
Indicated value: 5800 rpm
